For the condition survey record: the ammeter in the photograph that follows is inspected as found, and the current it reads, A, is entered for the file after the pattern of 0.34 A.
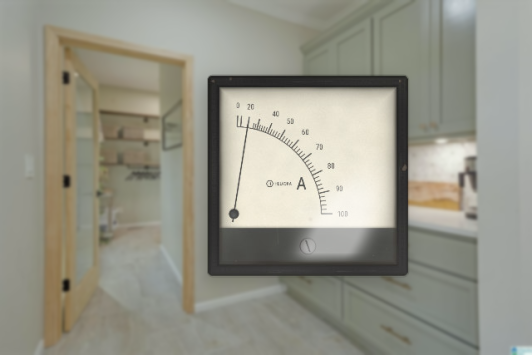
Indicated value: 20 A
